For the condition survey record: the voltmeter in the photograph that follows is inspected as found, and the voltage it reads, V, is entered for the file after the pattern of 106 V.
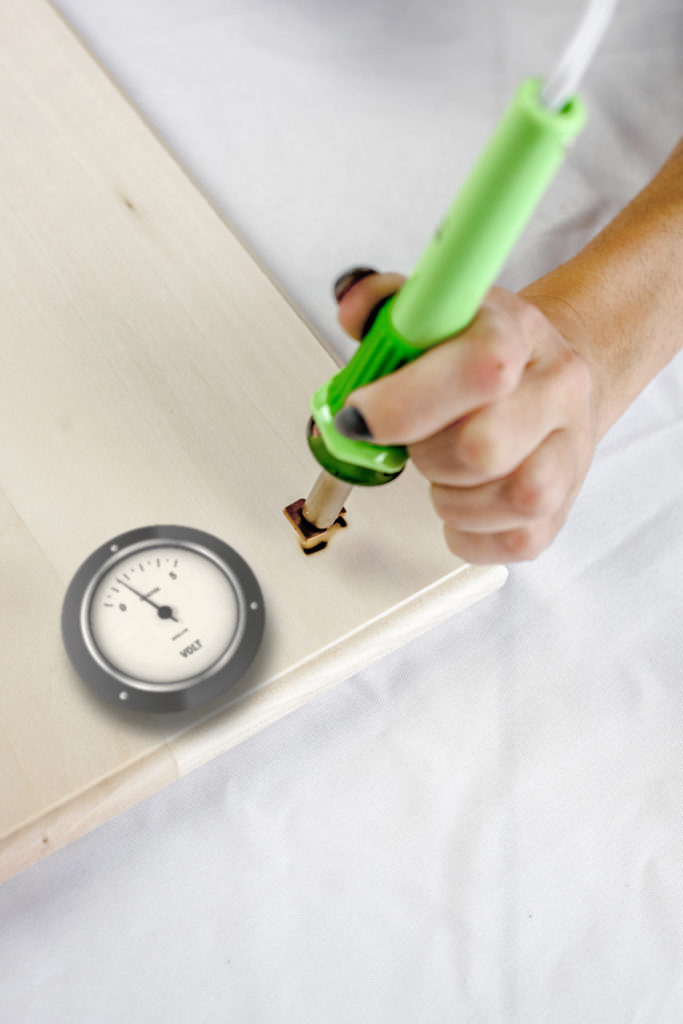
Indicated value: 1.5 V
